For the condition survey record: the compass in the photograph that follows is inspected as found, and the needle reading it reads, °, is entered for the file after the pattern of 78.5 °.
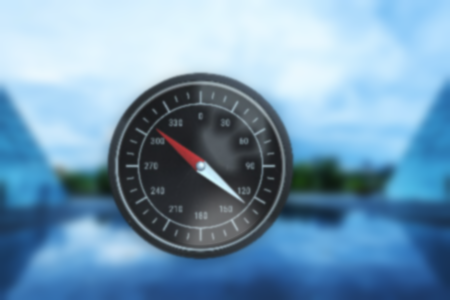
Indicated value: 310 °
